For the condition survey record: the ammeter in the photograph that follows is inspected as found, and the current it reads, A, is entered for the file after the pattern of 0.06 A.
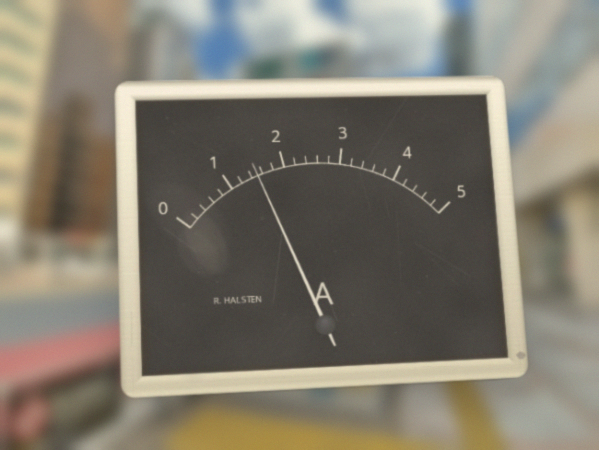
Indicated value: 1.5 A
